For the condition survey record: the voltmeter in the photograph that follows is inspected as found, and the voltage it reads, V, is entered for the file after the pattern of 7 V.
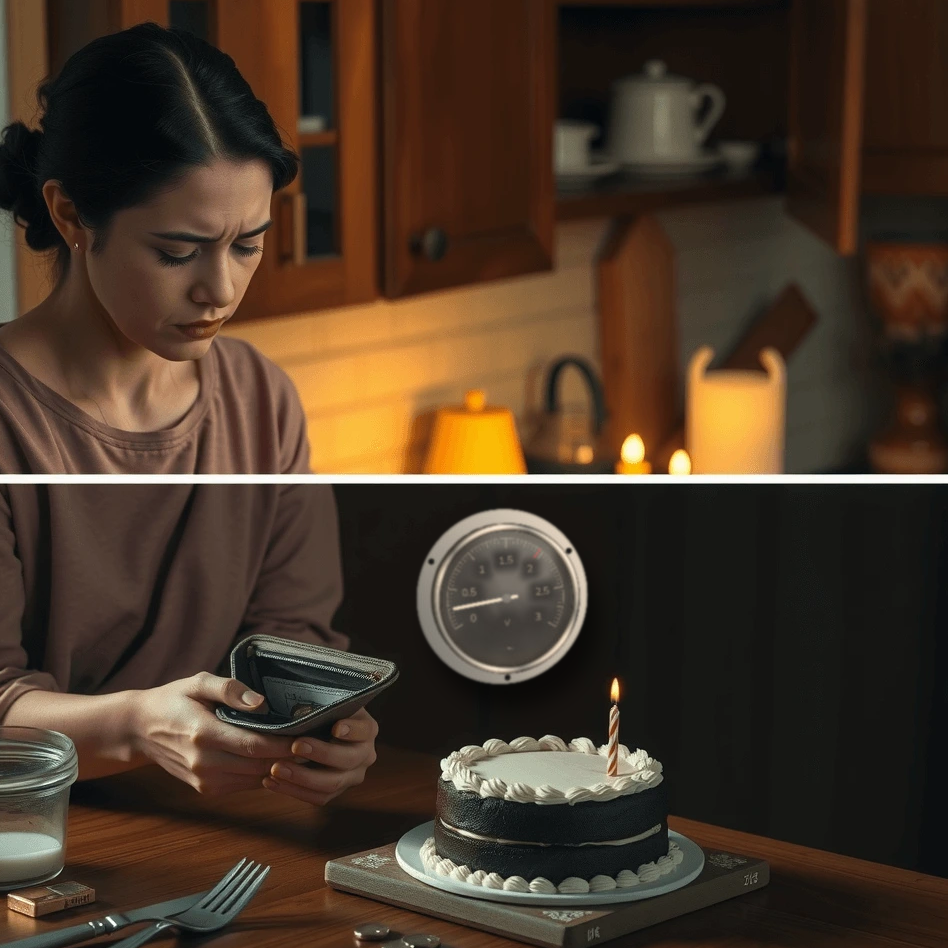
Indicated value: 0.25 V
